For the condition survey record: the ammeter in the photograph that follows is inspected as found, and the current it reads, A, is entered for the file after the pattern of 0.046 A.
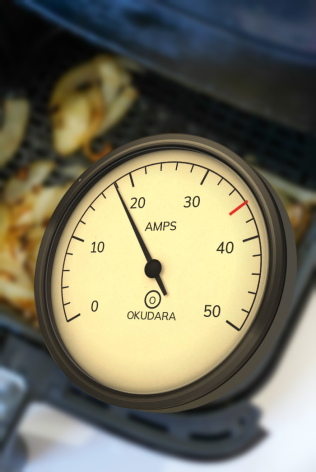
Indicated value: 18 A
